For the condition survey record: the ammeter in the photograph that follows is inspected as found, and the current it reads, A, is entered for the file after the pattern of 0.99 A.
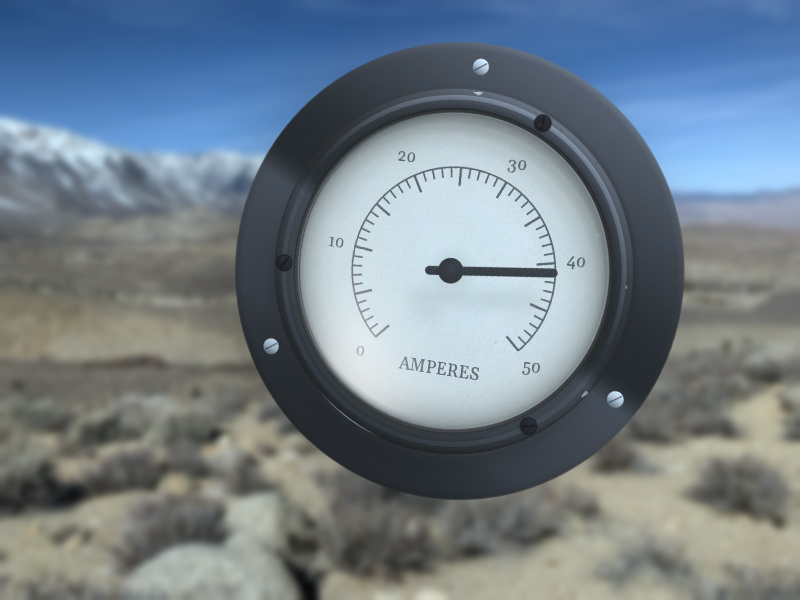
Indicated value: 41 A
